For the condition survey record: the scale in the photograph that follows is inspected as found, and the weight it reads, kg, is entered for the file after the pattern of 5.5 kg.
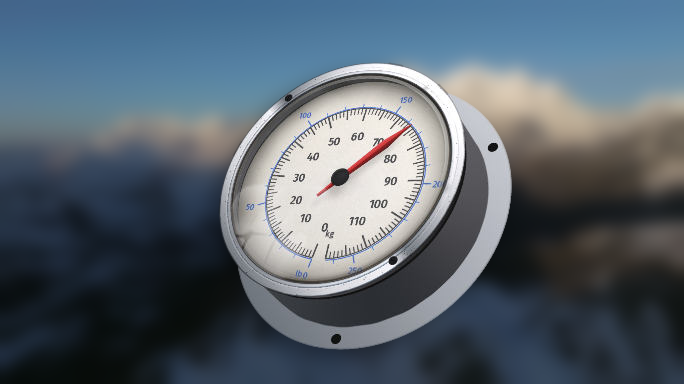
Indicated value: 75 kg
